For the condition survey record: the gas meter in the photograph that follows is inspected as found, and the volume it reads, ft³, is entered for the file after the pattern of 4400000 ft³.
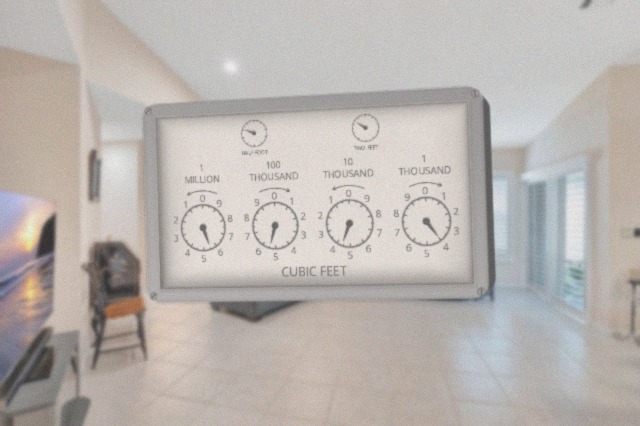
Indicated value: 554400 ft³
